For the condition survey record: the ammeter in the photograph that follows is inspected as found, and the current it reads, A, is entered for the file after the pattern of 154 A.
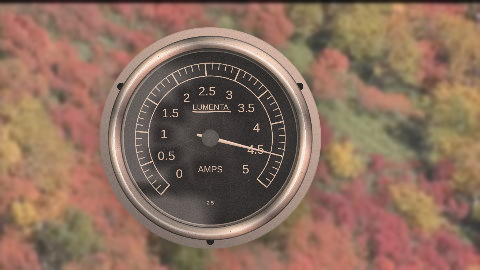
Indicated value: 4.5 A
